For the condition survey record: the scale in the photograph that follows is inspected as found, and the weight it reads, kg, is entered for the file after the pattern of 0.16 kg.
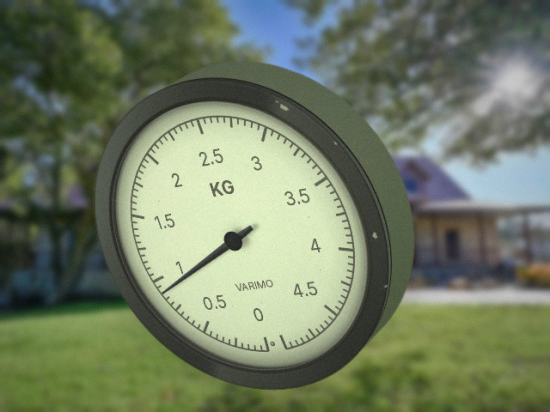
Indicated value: 0.9 kg
